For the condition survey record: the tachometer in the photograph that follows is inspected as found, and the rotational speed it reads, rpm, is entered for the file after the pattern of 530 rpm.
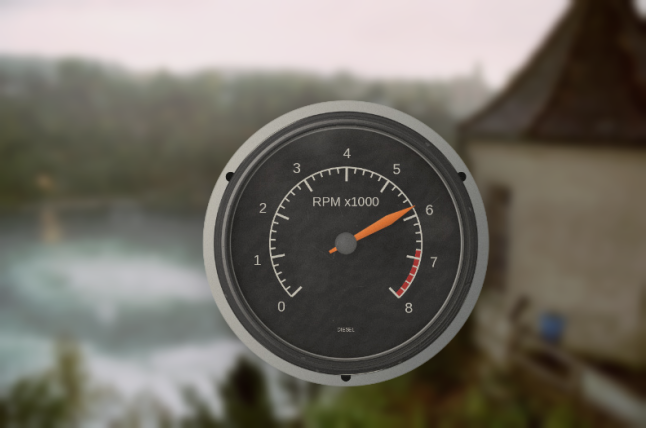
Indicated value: 5800 rpm
